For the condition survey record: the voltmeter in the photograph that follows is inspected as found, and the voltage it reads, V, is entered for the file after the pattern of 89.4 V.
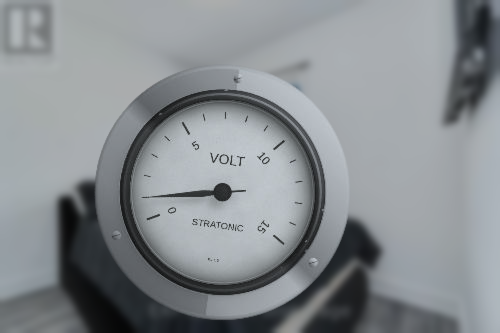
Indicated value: 1 V
